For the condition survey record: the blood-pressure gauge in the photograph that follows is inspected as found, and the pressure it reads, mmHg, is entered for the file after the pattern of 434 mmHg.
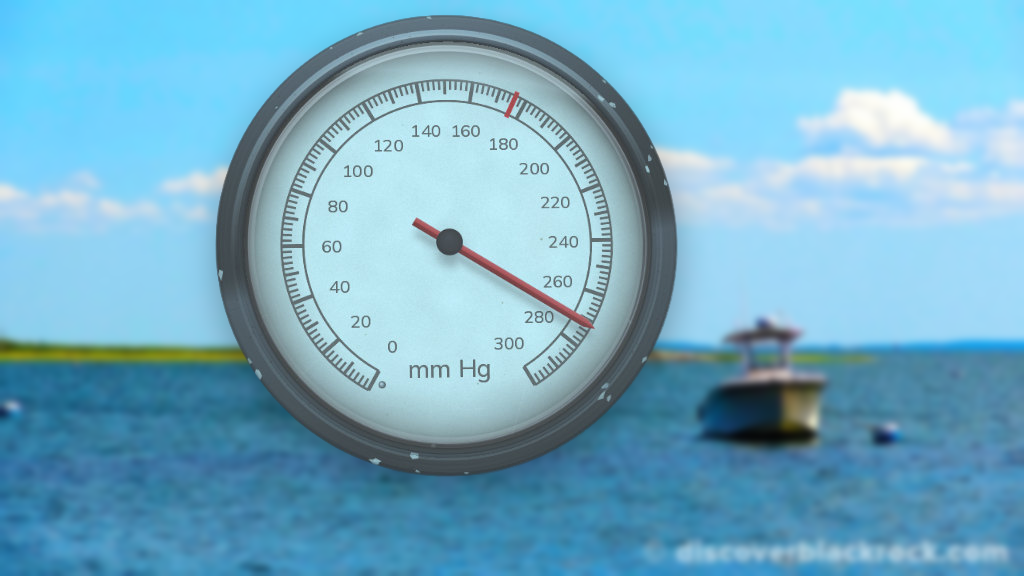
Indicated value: 272 mmHg
